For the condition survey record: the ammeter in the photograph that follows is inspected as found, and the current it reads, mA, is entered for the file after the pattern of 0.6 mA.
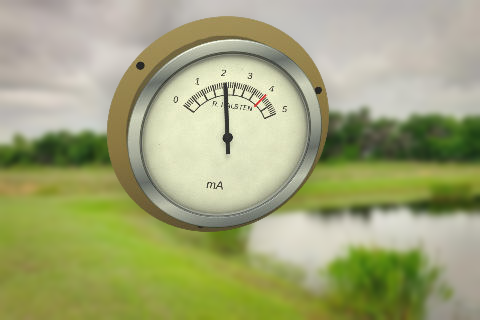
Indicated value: 2 mA
